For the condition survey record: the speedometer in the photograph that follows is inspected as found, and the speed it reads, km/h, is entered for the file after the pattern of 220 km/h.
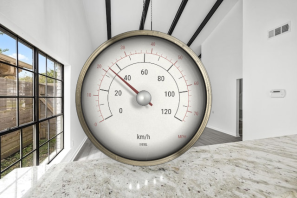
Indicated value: 35 km/h
